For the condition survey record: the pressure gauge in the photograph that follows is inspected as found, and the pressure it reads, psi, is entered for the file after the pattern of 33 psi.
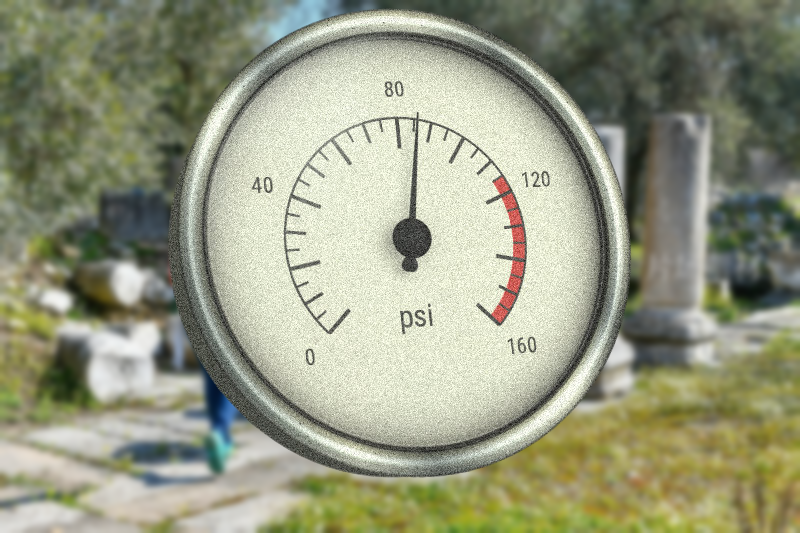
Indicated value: 85 psi
